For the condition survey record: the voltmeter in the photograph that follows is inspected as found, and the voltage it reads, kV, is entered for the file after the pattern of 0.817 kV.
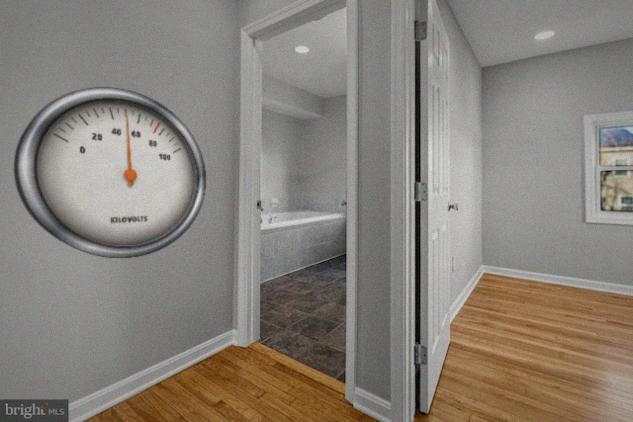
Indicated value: 50 kV
